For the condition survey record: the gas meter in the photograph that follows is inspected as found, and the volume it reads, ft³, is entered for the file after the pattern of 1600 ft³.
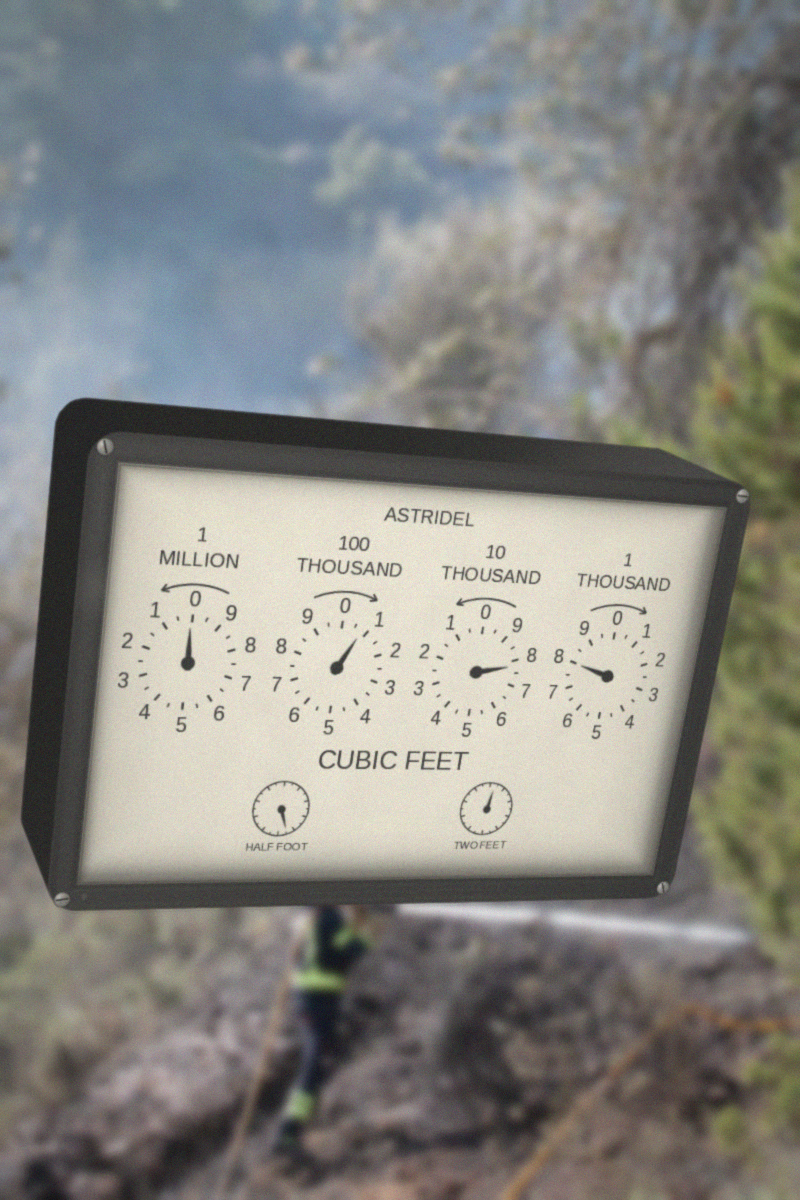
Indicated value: 7800 ft³
